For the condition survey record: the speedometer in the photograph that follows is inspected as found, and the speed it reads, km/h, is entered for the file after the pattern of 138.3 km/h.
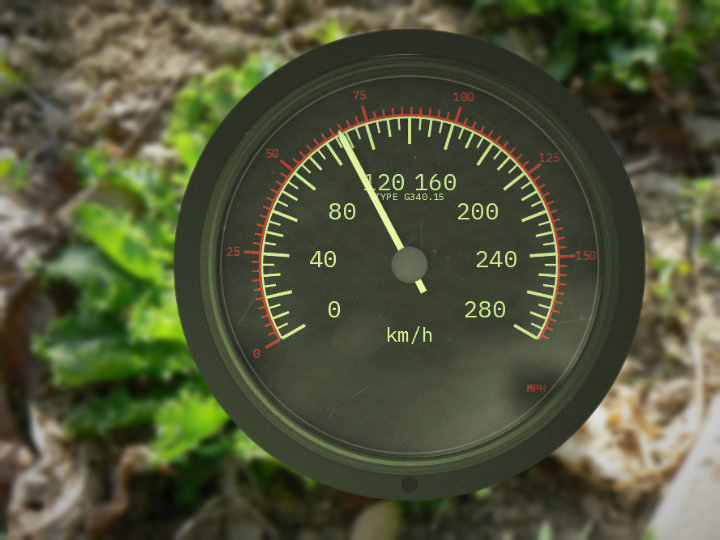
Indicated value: 107.5 km/h
